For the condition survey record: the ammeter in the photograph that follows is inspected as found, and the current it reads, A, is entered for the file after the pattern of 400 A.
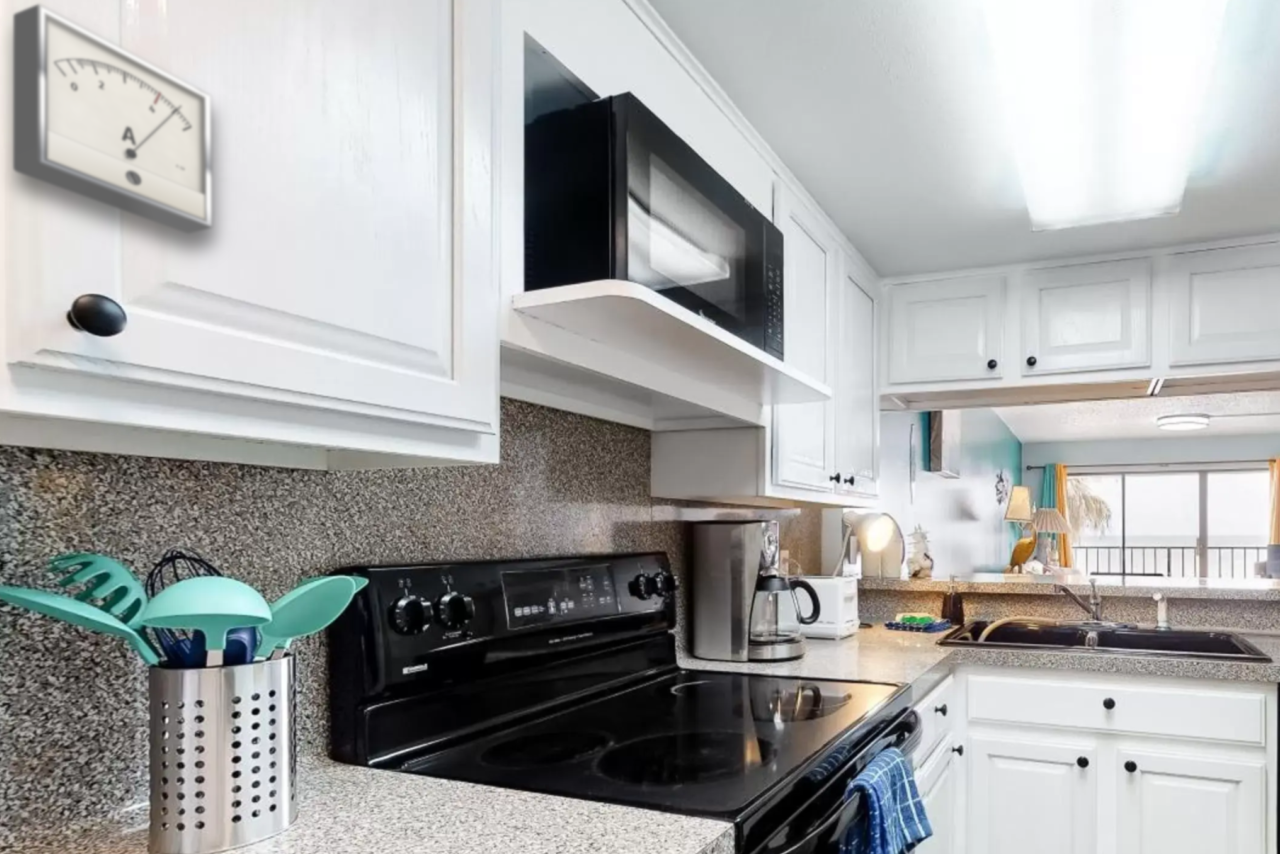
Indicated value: 4.5 A
